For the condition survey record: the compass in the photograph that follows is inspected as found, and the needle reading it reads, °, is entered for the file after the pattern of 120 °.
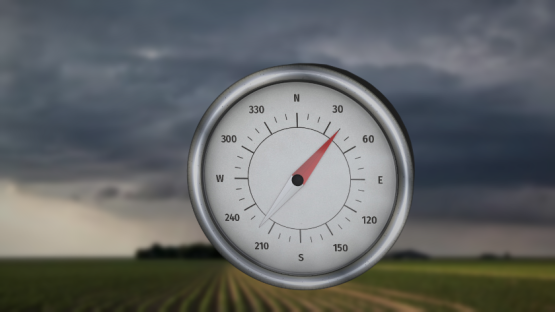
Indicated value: 40 °
